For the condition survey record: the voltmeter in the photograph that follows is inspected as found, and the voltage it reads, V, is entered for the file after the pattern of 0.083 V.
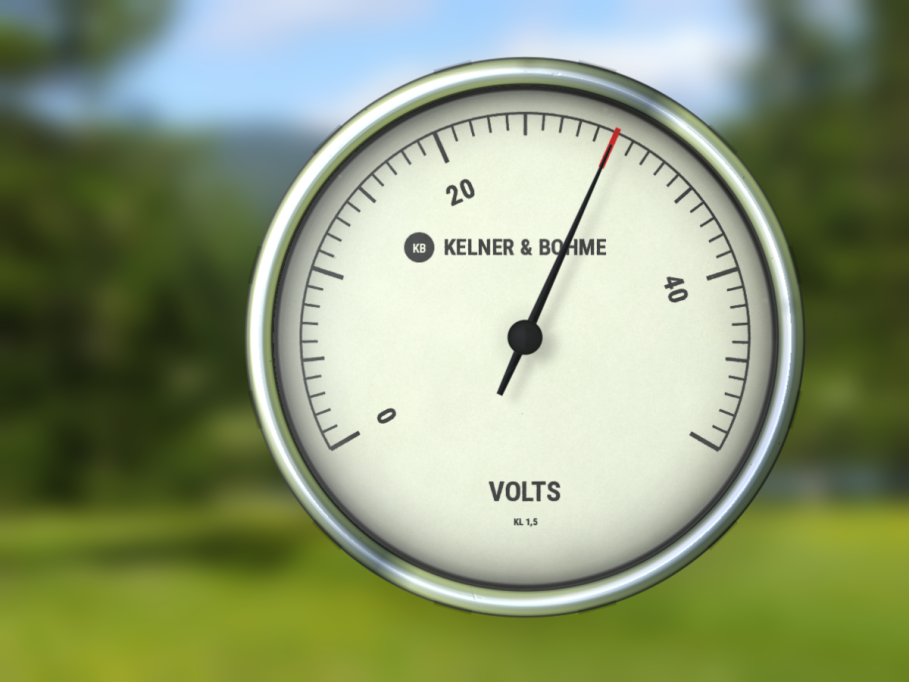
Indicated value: 30 V
